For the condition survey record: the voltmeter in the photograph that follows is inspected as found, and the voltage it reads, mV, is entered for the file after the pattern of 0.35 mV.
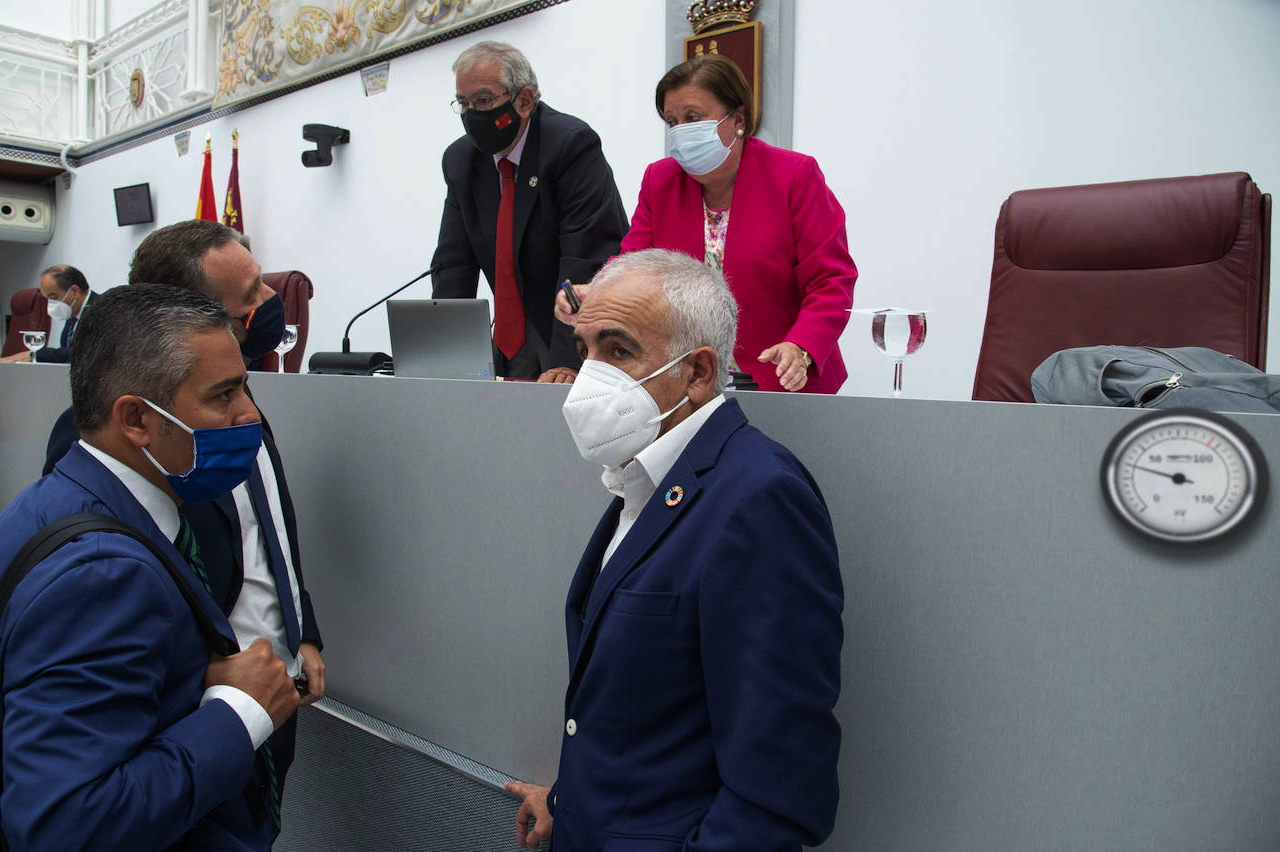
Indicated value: 35 mV
